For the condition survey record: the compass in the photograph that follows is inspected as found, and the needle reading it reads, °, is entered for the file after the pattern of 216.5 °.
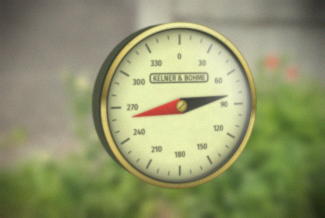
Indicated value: 260 °
